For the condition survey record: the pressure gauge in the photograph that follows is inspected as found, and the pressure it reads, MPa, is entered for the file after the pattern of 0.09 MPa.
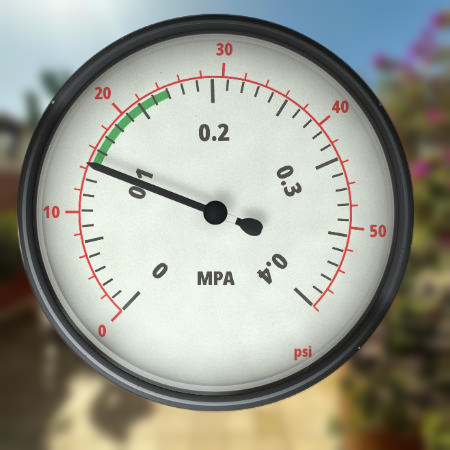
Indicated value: 0.1 MPa
